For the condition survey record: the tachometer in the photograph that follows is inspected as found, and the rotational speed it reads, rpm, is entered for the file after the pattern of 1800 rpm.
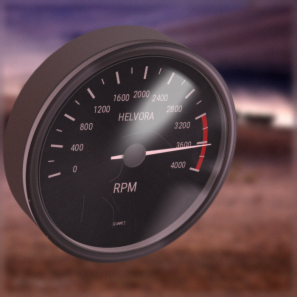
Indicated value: 3600 rpm
